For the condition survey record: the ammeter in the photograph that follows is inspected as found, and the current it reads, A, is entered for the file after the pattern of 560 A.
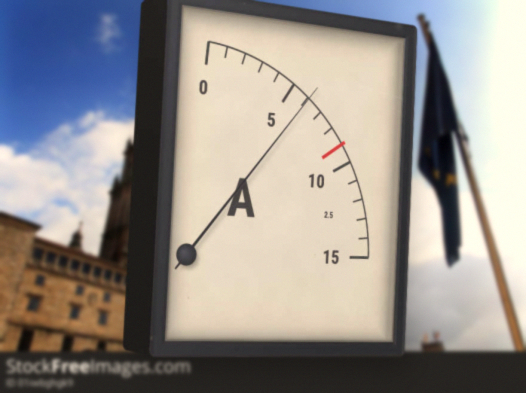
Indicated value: 6 A
